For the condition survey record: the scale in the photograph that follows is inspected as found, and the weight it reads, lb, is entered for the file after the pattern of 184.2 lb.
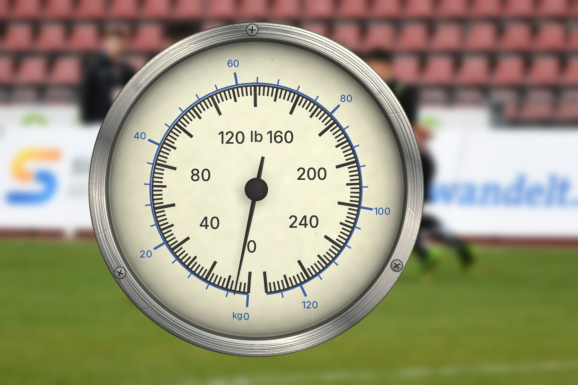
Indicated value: 6 lb
